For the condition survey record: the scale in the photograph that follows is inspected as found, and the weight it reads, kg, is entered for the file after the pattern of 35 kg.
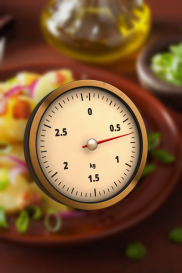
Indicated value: 0.65 kg
